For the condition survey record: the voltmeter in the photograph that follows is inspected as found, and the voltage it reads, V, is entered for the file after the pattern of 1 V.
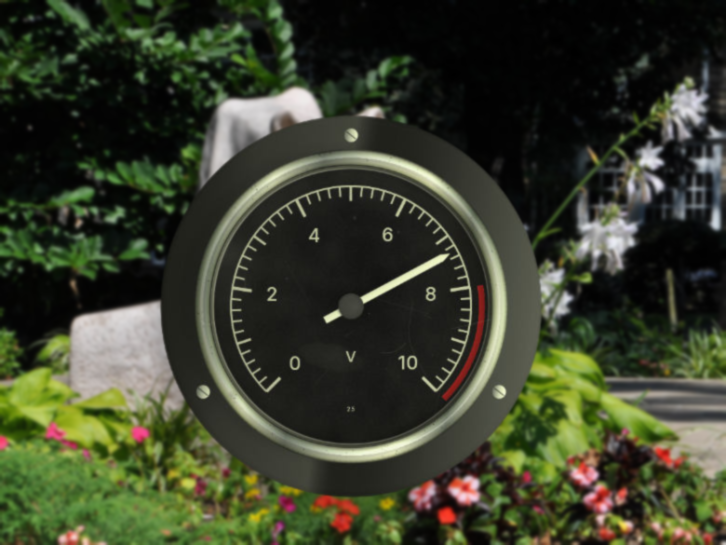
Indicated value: 7.3 V
